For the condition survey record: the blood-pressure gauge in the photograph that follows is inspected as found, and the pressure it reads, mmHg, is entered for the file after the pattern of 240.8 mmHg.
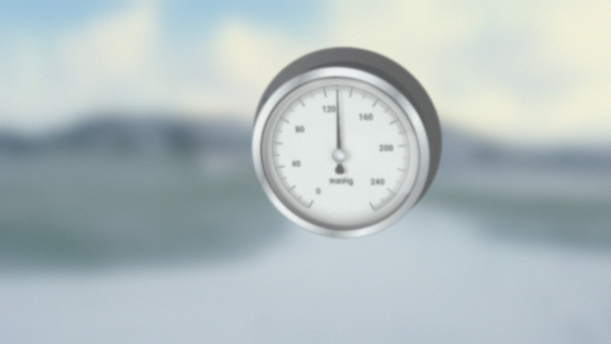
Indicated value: 130 mmHg
